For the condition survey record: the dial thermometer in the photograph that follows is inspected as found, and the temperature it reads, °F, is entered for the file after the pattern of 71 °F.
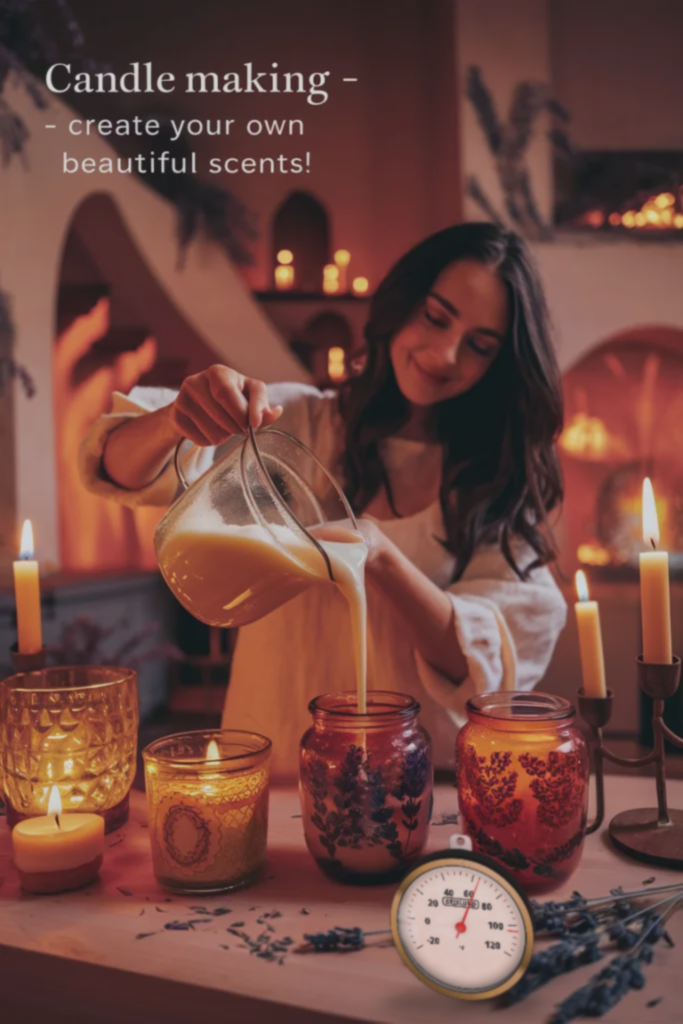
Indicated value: 64 °F
